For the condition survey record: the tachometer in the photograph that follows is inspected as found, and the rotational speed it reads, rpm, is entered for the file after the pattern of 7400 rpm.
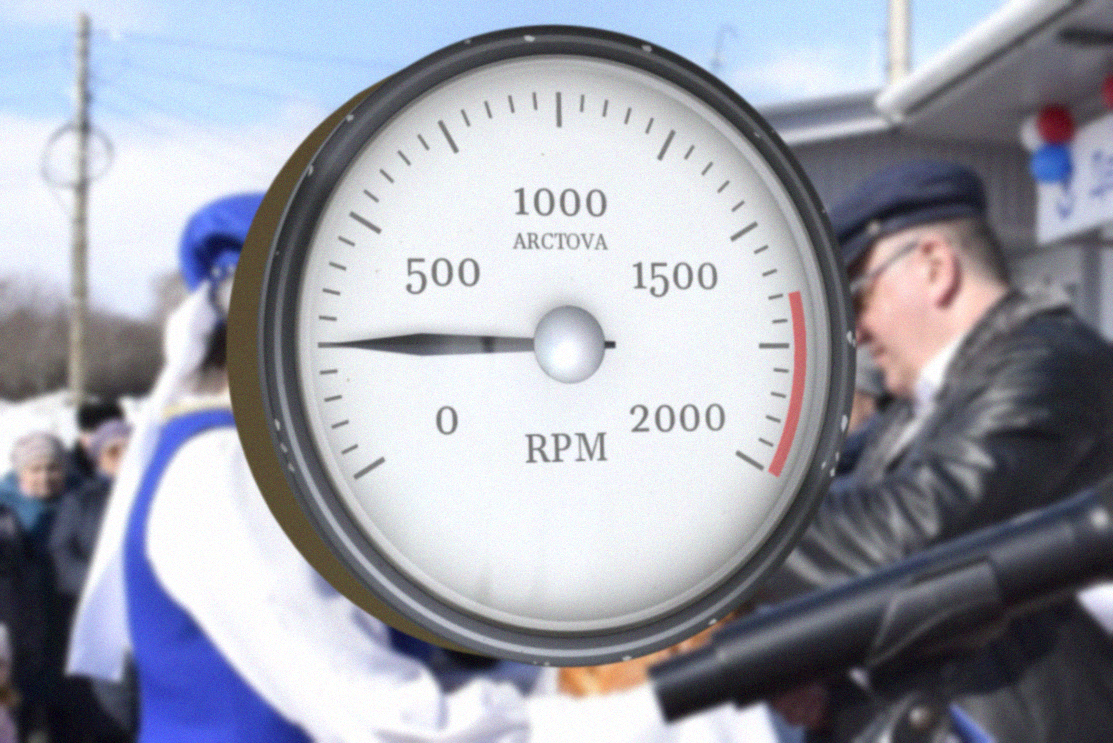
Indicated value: 250 rpm
